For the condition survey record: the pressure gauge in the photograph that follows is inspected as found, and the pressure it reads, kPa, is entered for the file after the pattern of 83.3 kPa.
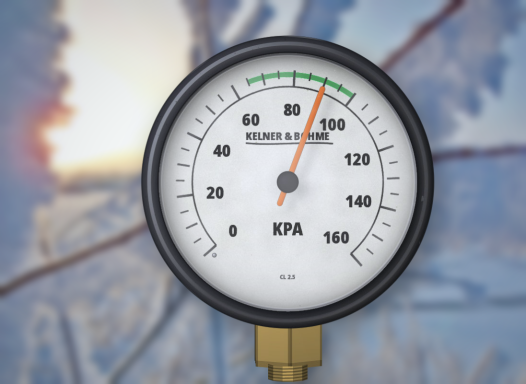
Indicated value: 90 kPa
